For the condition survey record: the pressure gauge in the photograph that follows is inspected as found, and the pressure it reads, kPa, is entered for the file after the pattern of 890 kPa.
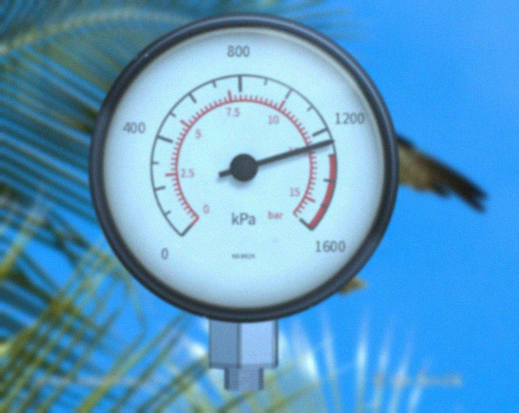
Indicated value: 1250 kPa
